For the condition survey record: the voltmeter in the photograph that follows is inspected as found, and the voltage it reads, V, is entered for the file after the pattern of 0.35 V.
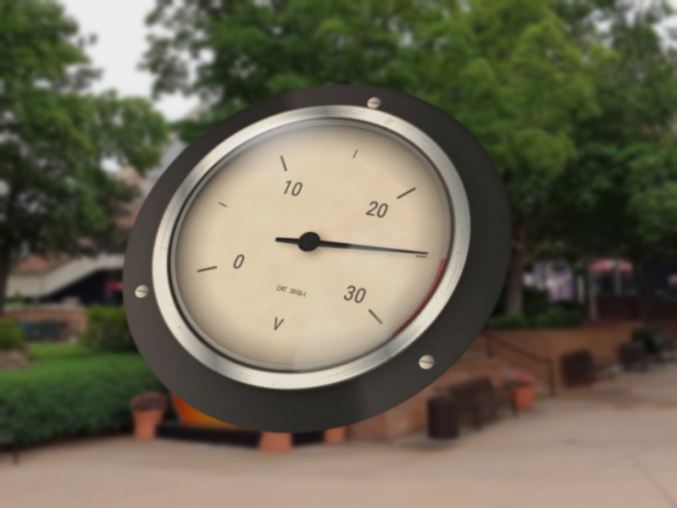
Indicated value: 25 V
